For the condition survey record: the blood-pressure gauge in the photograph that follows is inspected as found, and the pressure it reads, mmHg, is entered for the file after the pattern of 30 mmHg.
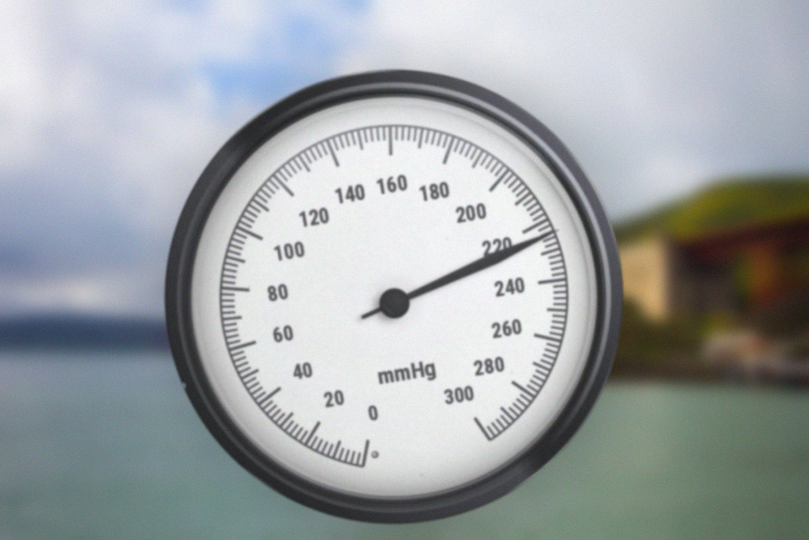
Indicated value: 224 mmHg
